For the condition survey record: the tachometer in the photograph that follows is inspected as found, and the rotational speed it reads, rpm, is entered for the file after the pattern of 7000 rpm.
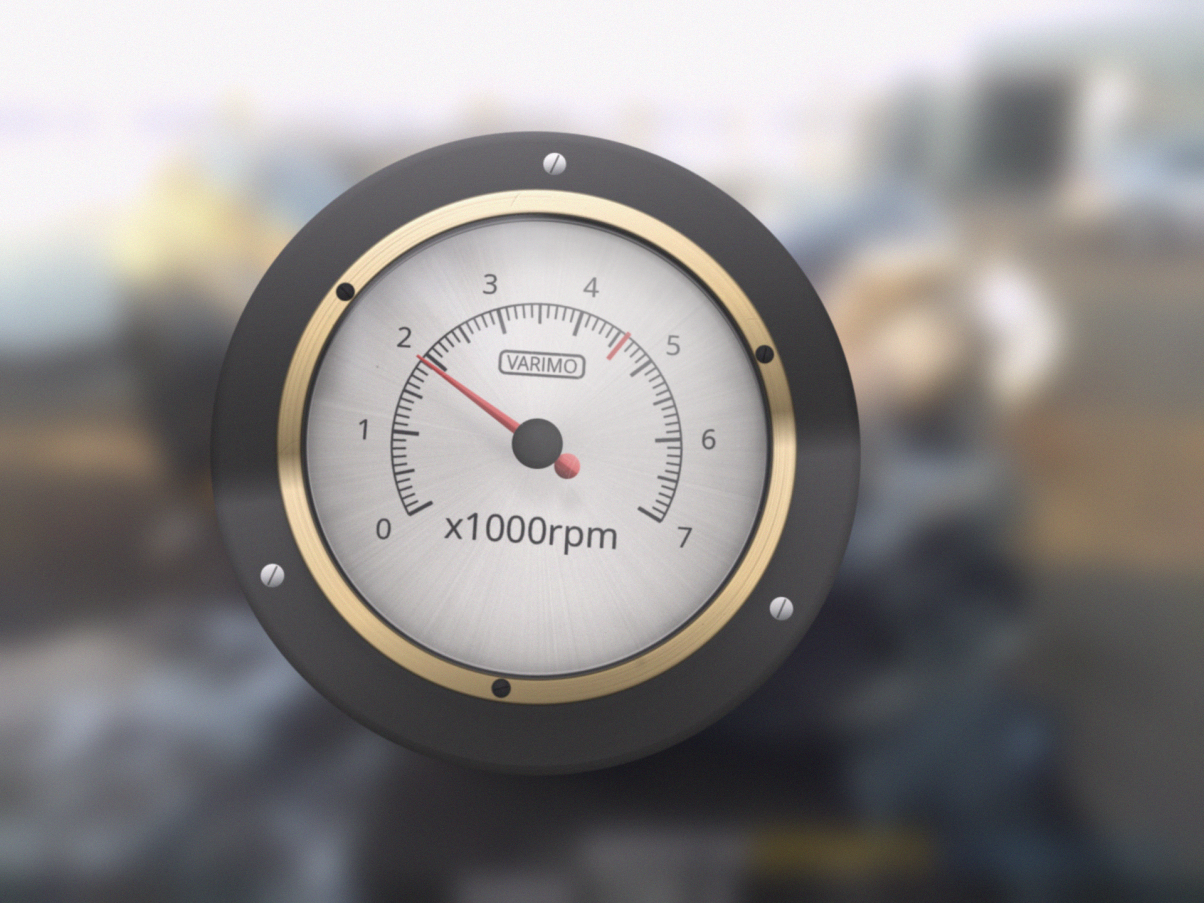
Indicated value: 1900 rpm
